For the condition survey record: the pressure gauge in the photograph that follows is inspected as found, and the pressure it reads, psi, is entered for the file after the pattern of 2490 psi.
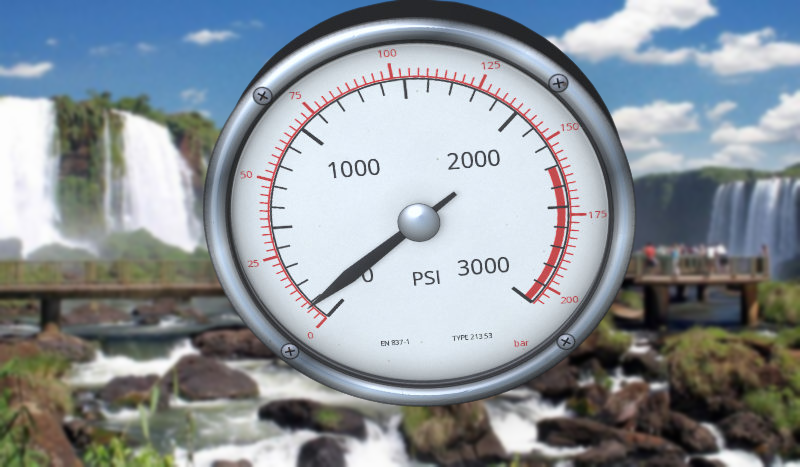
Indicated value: 100 psi
